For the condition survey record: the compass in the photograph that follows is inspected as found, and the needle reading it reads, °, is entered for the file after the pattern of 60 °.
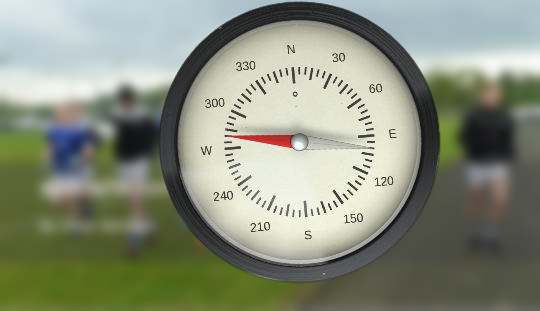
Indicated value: 280 °
